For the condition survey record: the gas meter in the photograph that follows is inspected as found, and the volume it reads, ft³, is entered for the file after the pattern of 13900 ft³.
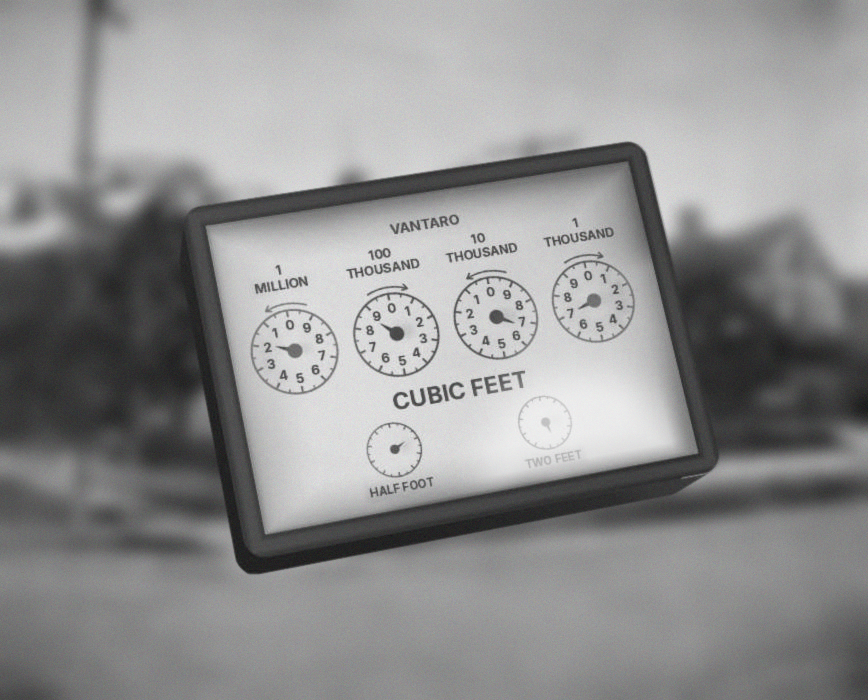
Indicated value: 186700 ft³
